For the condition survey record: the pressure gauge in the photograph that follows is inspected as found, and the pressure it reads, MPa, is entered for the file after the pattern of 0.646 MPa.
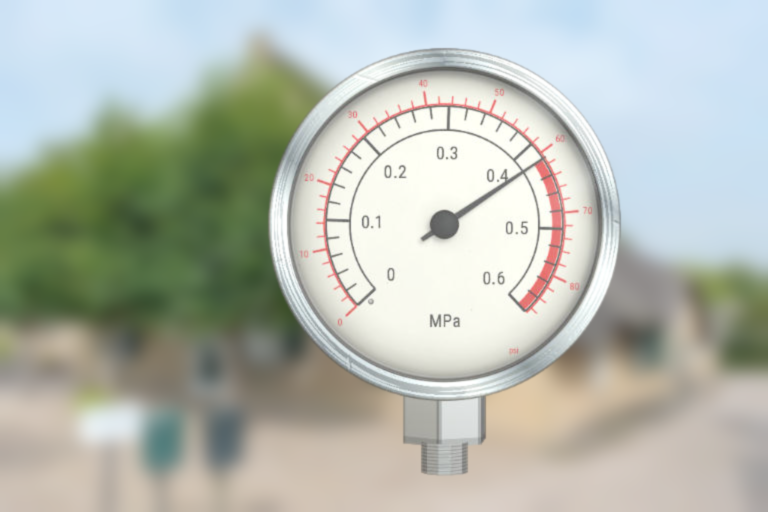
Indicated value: 0.42 MPa
